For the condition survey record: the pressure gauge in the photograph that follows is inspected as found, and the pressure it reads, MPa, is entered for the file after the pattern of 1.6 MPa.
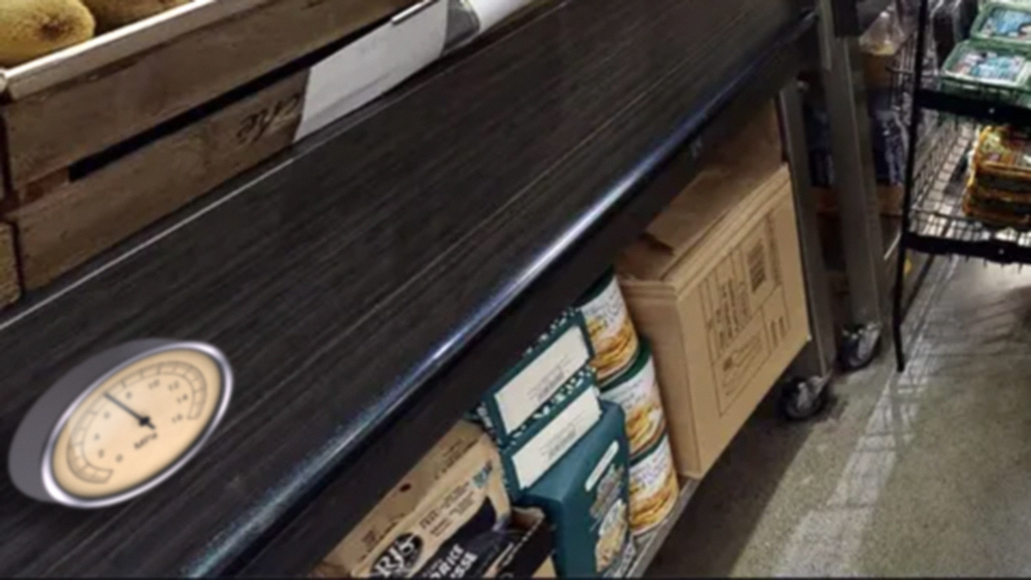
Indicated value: 7 MPa
